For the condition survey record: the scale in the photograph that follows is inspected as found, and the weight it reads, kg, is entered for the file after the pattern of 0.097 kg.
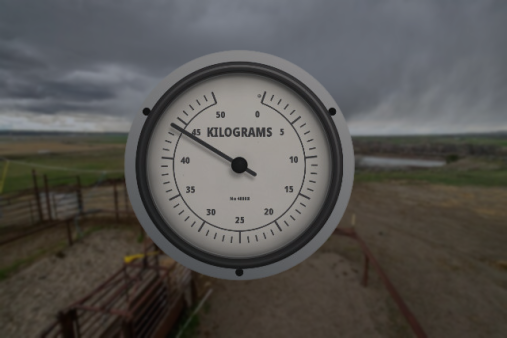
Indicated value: 44 kg
